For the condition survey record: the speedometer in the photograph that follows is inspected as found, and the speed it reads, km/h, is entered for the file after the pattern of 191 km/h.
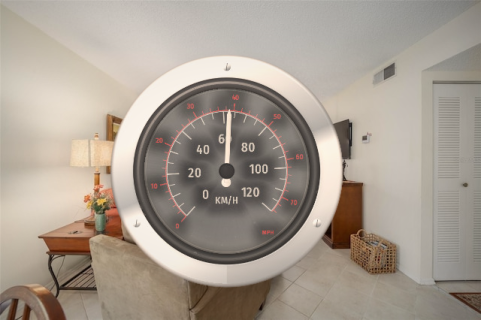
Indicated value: 62.5 km/h
